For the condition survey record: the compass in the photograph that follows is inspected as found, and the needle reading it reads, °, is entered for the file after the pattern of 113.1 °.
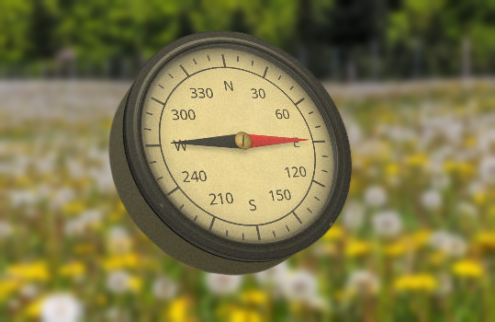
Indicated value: 90 °
